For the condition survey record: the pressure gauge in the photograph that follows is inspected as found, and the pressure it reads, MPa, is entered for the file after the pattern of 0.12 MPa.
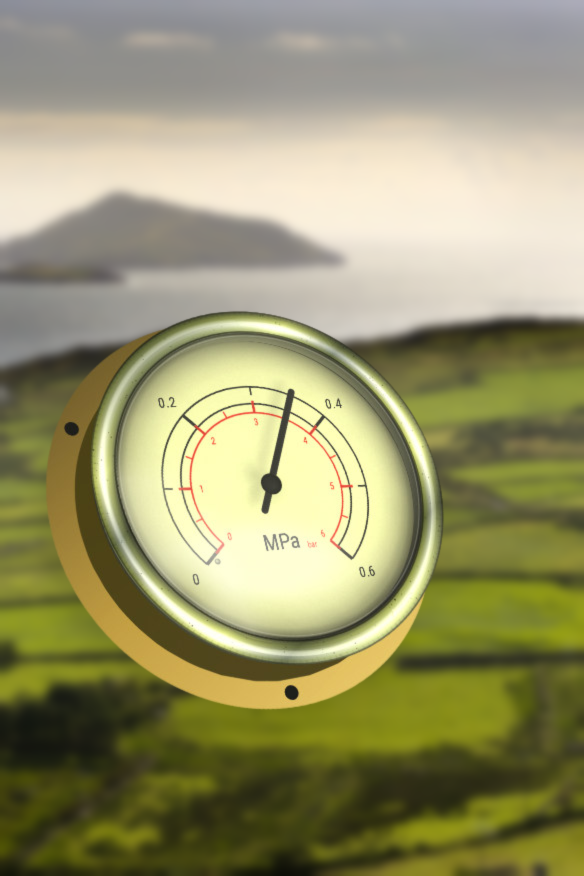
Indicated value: 0.35 MPa
